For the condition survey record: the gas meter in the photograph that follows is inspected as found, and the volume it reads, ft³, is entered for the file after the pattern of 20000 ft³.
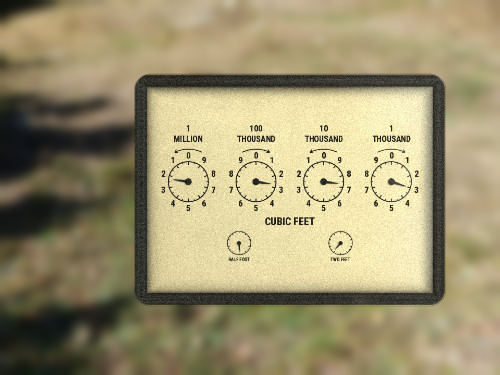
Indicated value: 227300 ft³
